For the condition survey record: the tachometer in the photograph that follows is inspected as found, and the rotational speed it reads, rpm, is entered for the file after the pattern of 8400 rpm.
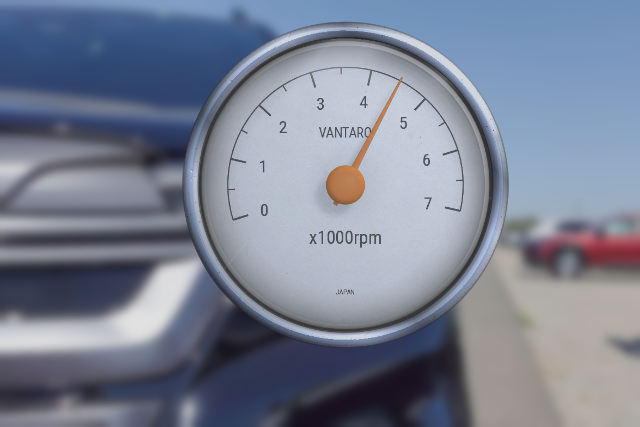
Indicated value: 4500 rpm
